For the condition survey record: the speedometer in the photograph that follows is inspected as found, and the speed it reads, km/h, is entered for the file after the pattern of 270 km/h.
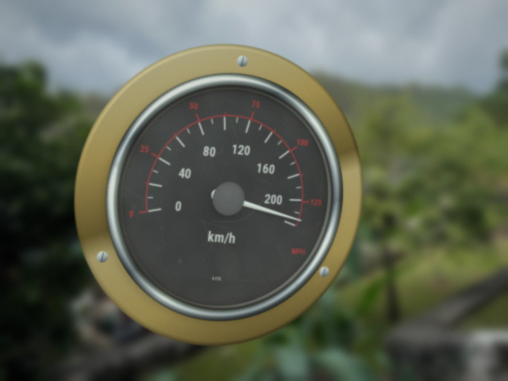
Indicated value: 215 km/h
